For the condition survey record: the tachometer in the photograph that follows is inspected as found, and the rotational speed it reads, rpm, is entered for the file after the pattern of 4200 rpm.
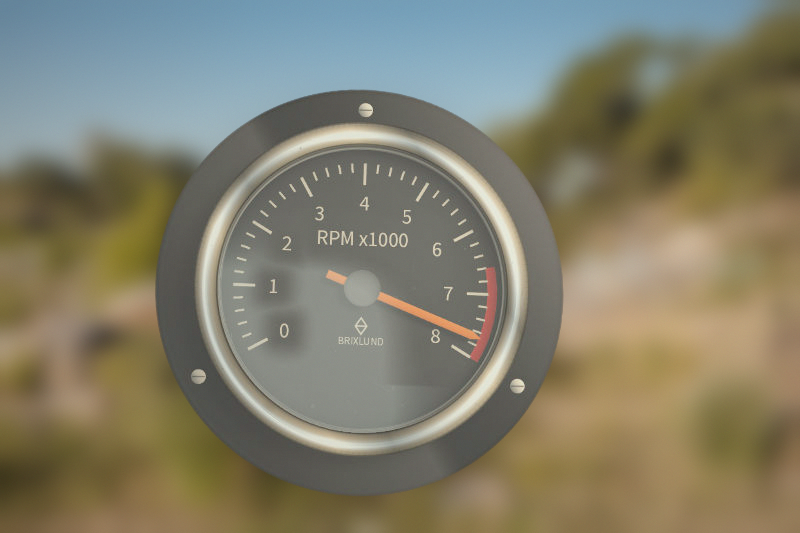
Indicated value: 7700 rpm
